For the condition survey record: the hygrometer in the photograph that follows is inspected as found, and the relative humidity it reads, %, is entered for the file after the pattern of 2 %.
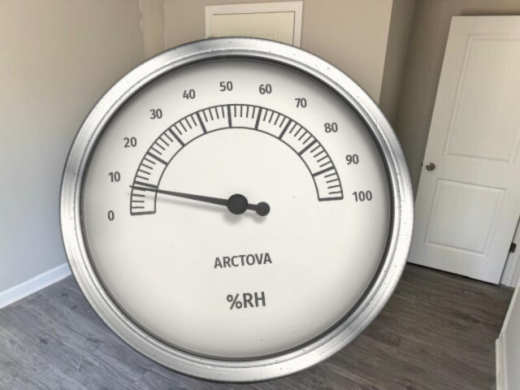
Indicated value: 8 %
